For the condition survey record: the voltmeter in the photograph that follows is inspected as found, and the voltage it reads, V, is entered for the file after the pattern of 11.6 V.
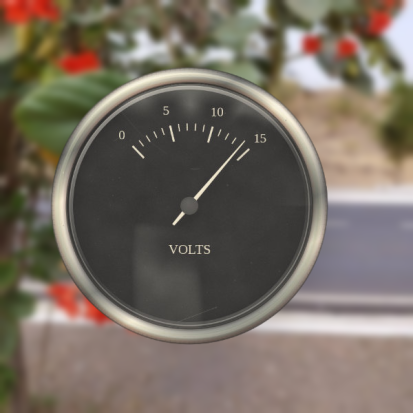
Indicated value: 14 V
